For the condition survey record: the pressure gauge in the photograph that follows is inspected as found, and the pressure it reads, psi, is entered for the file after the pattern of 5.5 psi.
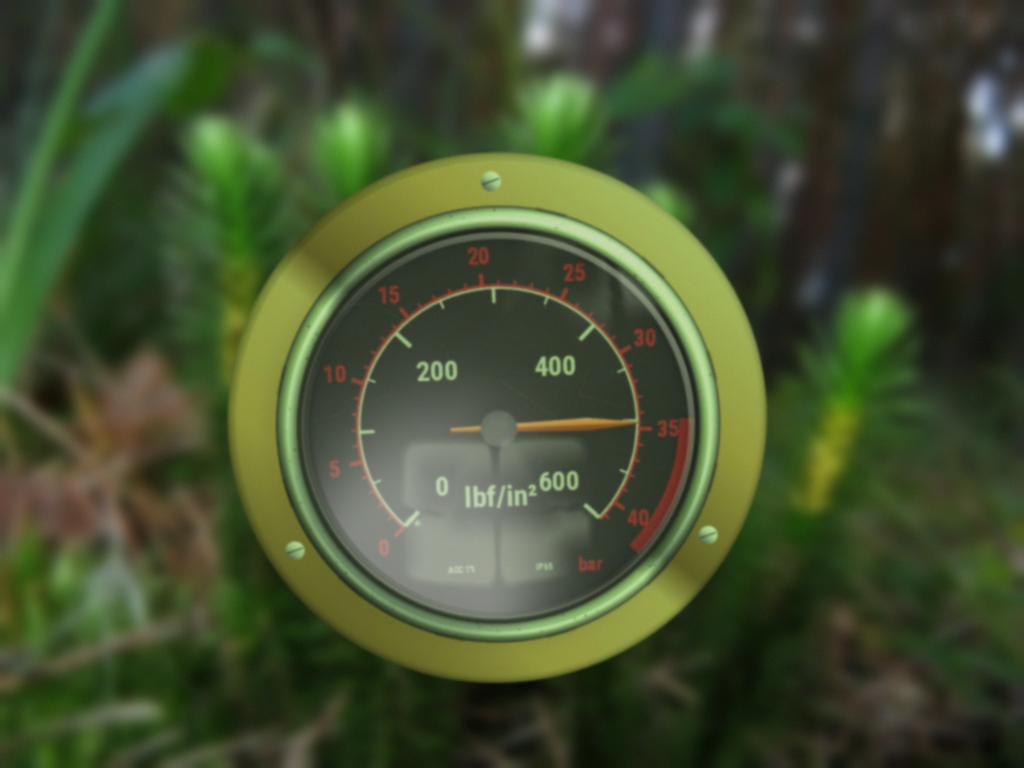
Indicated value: 500 psi
